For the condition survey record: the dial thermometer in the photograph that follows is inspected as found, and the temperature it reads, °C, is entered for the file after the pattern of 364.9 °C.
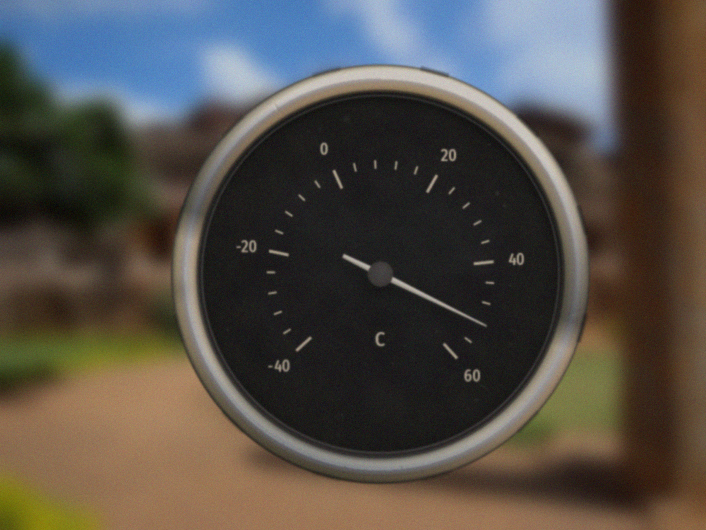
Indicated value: 52 °C
